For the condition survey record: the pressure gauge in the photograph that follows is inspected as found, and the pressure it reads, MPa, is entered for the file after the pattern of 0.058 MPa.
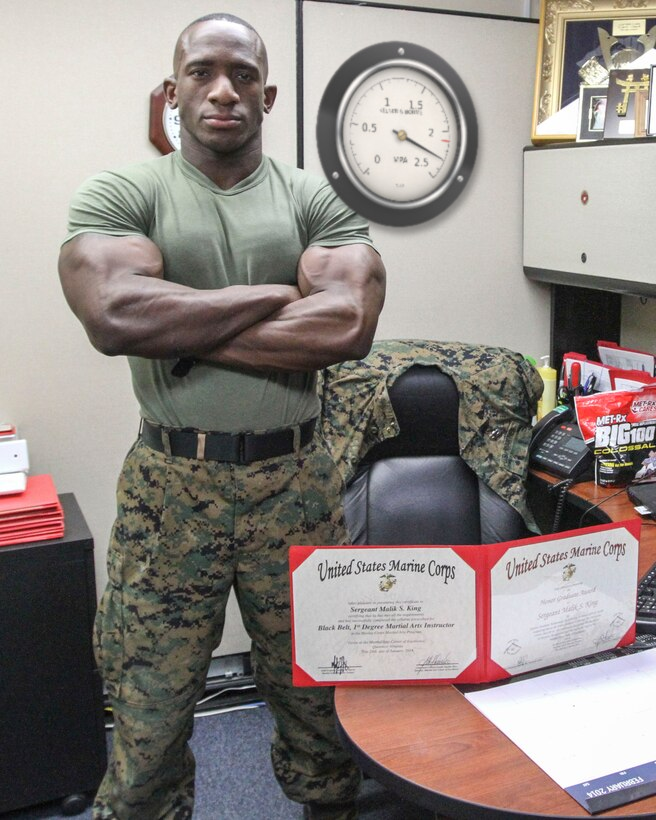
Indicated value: 2.3 MPa
